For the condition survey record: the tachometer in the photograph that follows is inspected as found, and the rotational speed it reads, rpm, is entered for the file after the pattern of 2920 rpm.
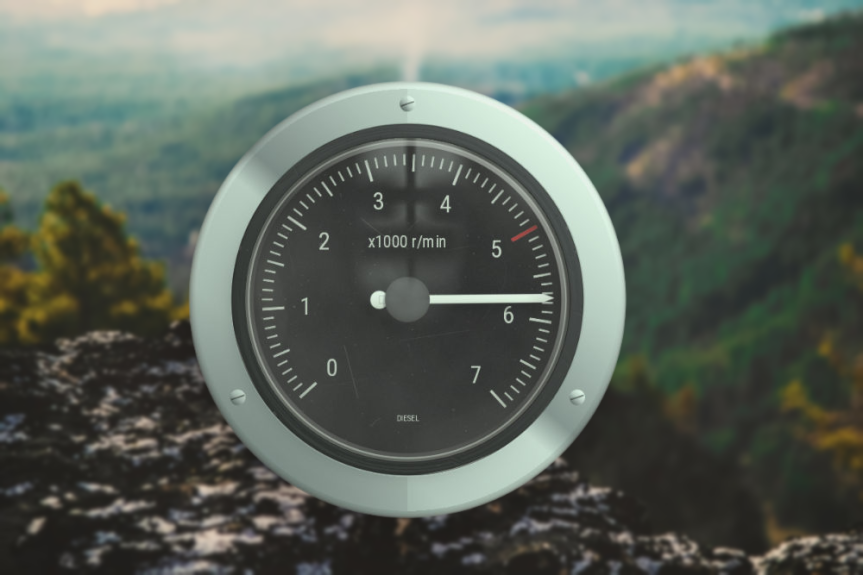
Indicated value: 5750 rpm
